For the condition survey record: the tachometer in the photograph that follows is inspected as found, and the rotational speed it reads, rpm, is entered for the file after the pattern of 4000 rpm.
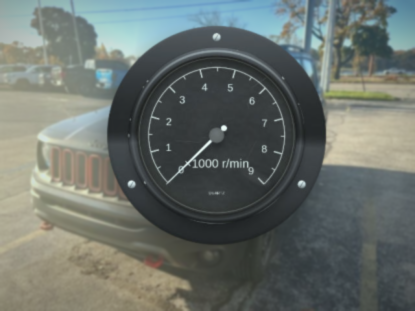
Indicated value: 0 rpm
